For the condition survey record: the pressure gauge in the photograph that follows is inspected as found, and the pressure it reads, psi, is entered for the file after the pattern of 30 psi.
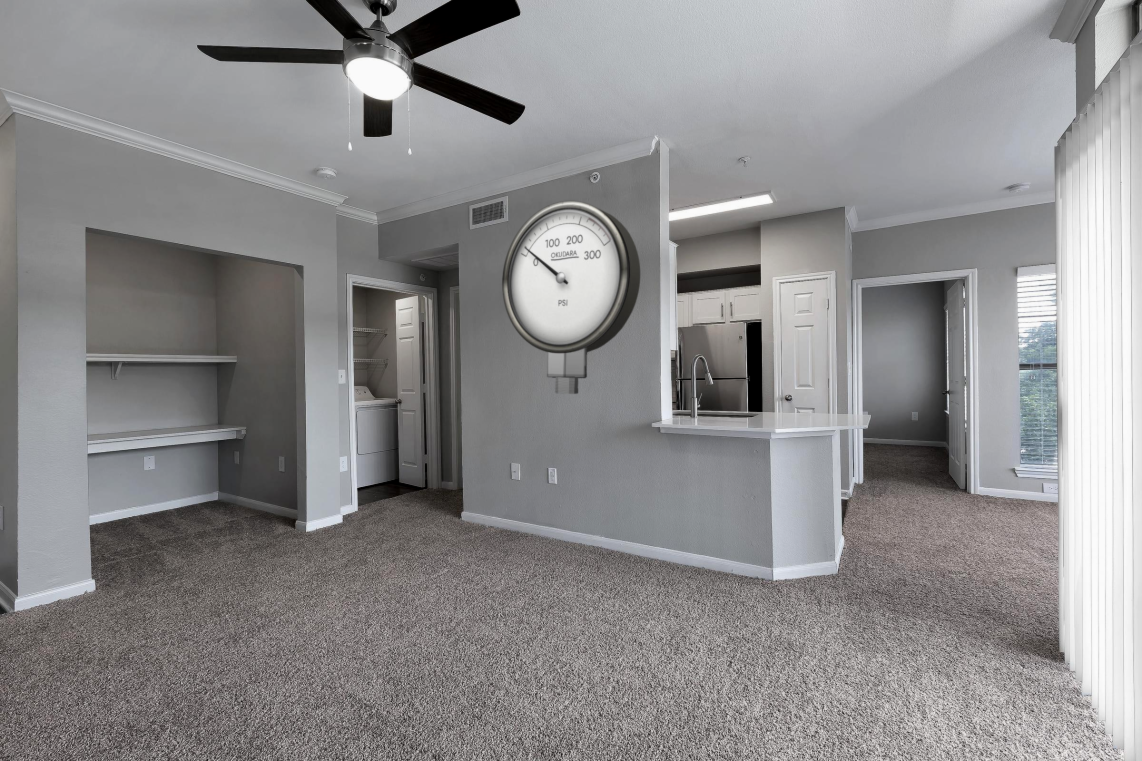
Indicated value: 20 psi
